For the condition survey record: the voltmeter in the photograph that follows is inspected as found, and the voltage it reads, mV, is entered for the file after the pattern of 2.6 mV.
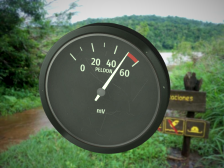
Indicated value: 50 mV
